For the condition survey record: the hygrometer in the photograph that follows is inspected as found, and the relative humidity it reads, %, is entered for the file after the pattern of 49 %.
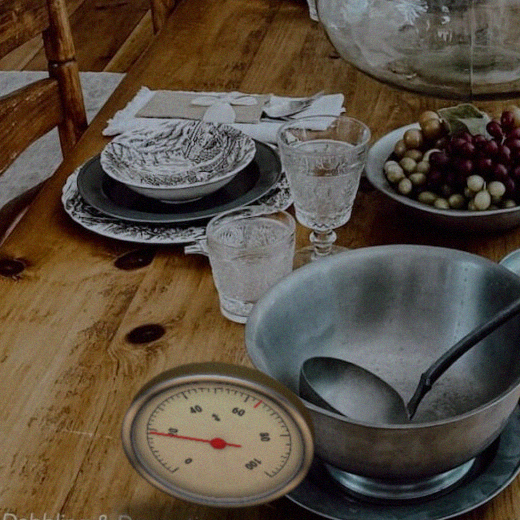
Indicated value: 20 %
